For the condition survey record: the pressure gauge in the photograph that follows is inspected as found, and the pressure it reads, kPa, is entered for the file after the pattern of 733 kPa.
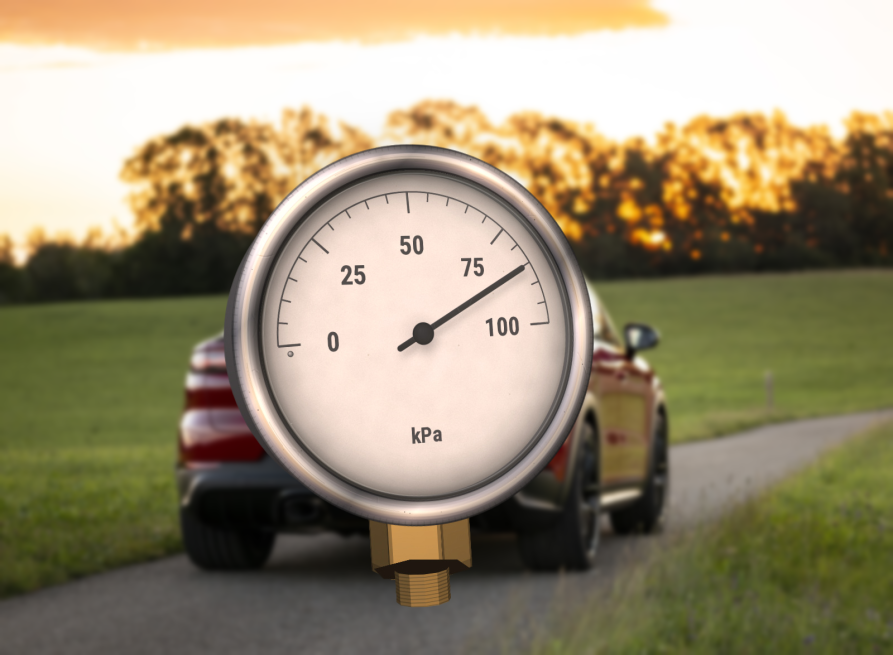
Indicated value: 85 kPa
